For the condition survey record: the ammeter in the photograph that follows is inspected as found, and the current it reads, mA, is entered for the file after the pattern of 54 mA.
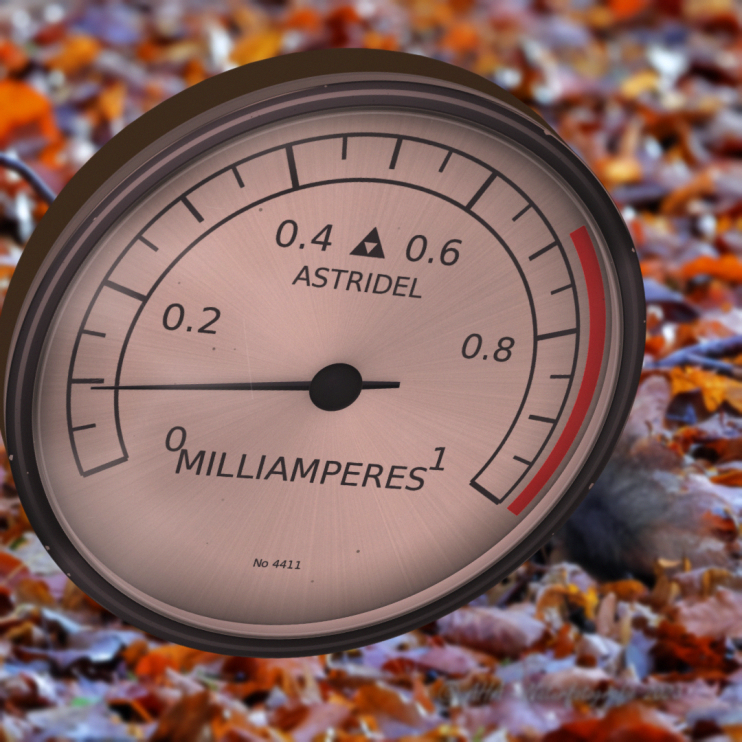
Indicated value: 0.1 mA
